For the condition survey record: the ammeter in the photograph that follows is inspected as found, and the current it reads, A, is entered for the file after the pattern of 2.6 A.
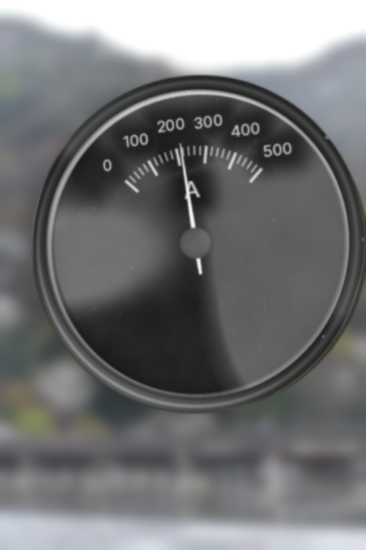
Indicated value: 220 A
